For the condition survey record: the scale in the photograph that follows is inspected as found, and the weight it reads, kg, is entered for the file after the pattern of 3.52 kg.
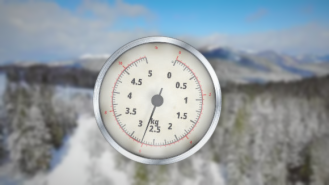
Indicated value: 2.75 kg
